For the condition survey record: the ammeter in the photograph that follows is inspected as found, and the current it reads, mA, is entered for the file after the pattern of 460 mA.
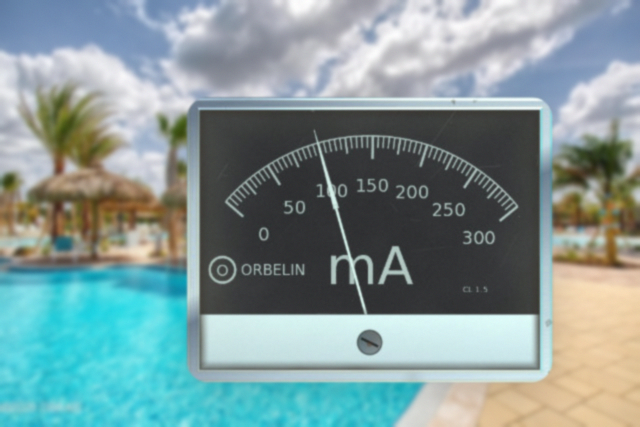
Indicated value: 100 mA
